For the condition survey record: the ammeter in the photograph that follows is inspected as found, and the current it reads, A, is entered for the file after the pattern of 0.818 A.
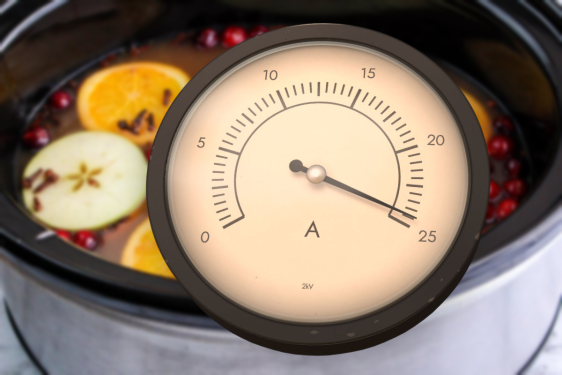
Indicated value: 24.5 A
